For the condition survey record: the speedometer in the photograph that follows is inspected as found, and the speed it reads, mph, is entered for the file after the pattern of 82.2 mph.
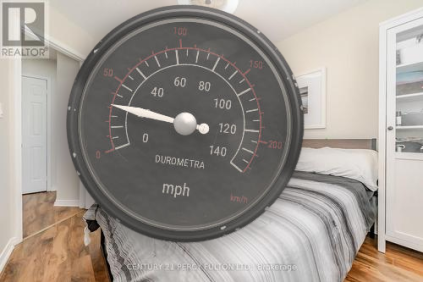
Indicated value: 20 mph
